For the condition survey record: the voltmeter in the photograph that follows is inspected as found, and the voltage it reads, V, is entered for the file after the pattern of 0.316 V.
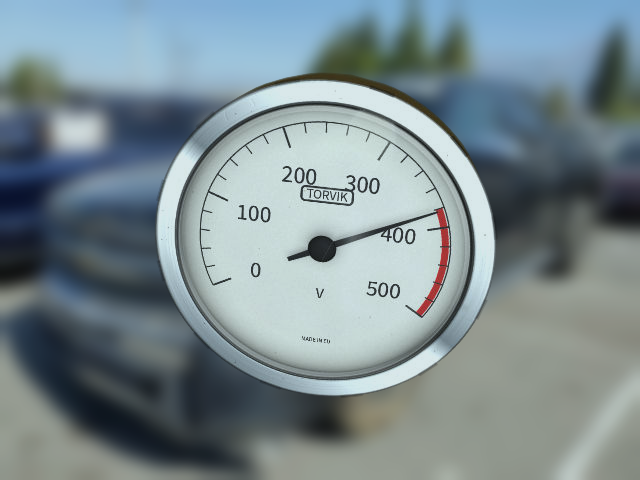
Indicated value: 380 V
